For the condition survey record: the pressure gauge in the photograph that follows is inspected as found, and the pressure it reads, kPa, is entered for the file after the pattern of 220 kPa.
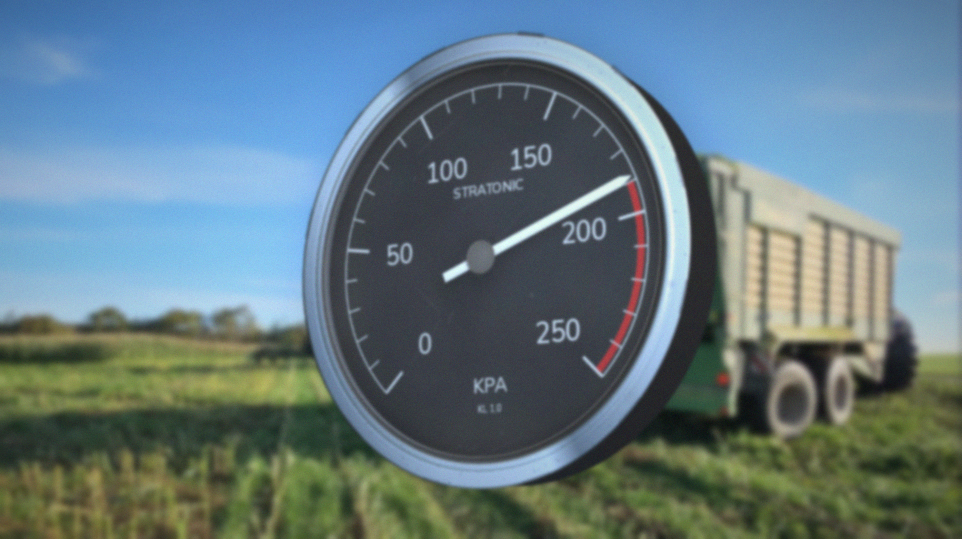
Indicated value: 190 kPa
